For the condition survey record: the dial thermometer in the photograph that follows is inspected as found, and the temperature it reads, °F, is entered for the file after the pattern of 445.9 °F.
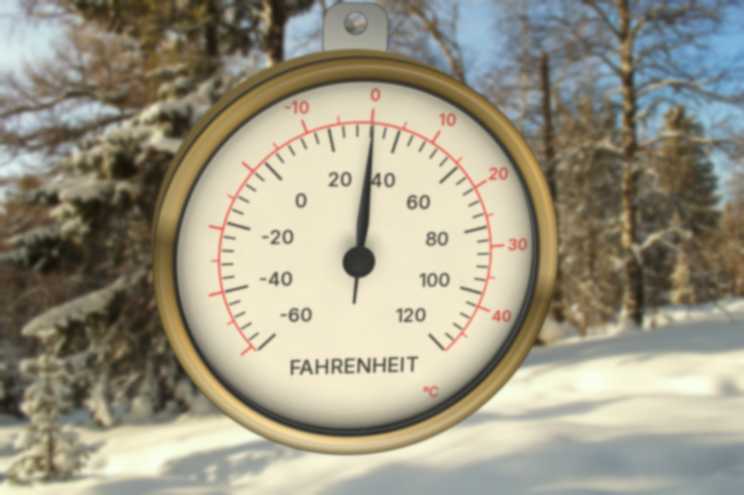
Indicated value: 32 °F
